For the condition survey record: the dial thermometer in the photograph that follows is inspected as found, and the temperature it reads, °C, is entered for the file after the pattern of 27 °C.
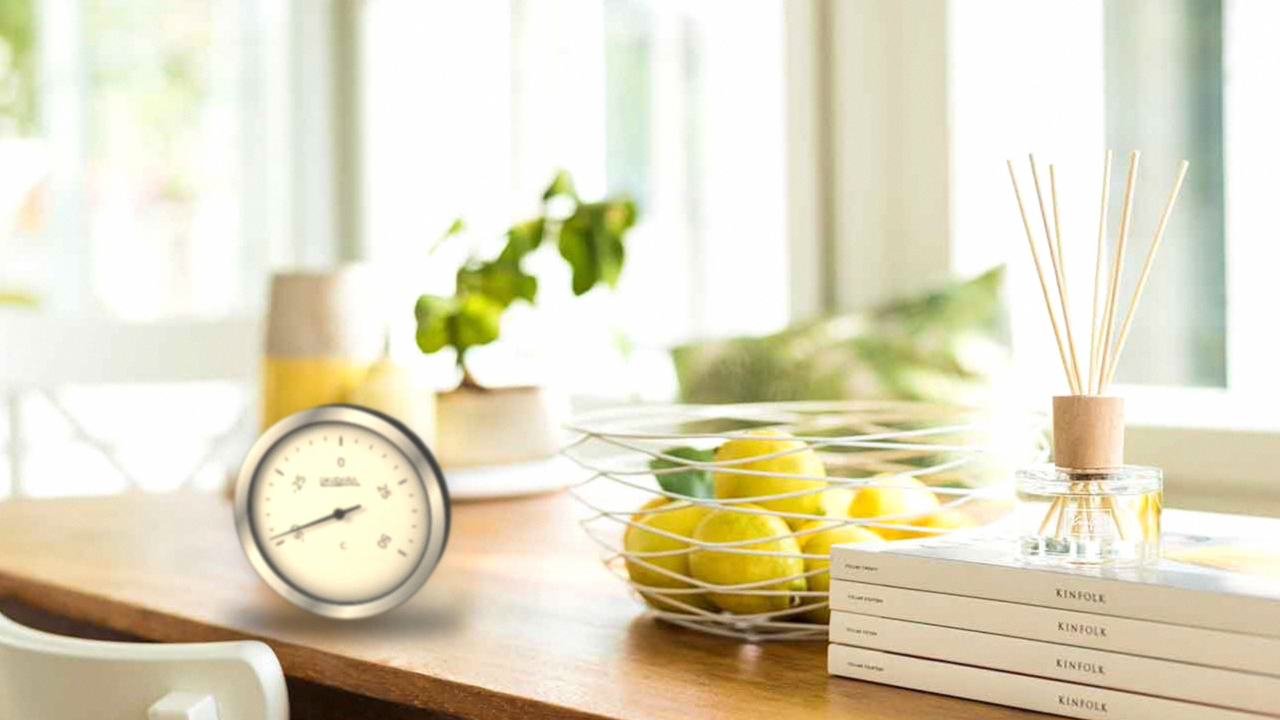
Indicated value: -47.5 °C
